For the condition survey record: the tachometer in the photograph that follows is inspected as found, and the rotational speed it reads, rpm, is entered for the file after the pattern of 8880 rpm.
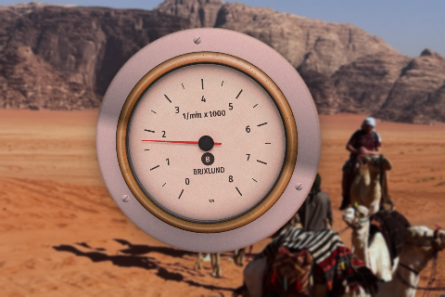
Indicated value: 1750 rpm
